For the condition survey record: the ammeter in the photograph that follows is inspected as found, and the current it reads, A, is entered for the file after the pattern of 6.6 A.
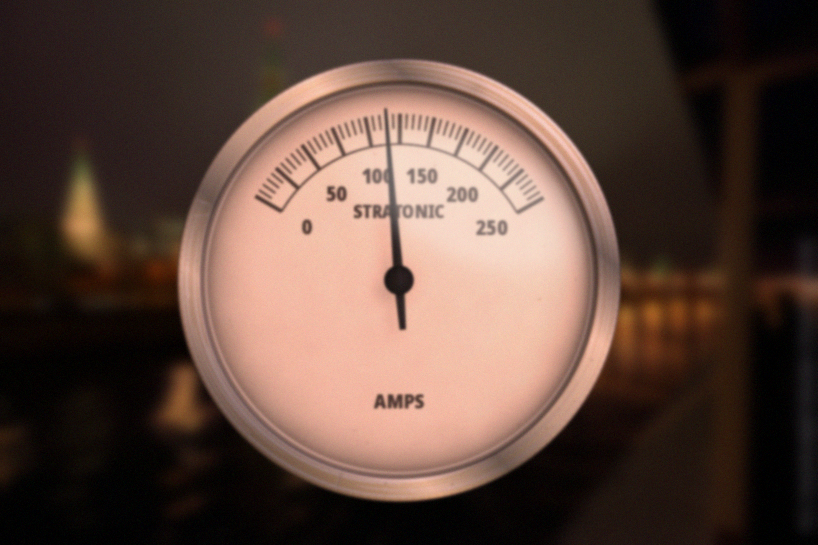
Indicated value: 115 A
